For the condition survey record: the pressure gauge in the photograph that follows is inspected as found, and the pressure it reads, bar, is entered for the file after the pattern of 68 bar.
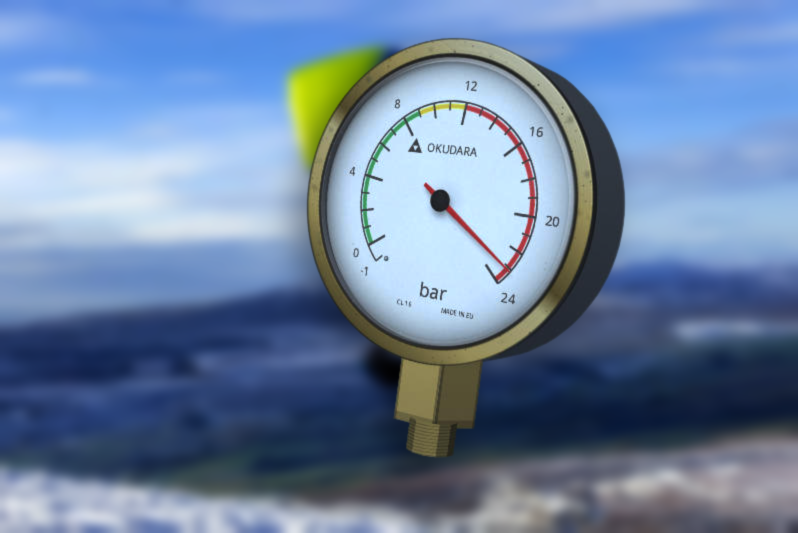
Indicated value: 23 bar
